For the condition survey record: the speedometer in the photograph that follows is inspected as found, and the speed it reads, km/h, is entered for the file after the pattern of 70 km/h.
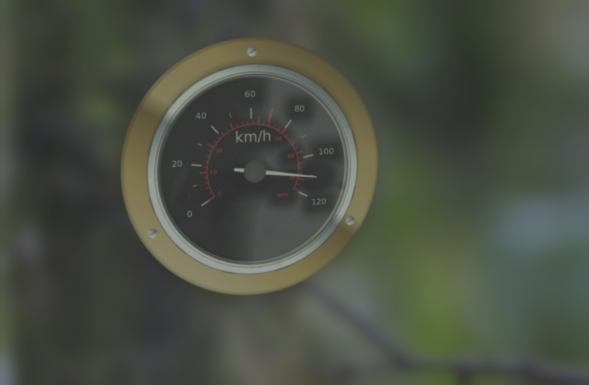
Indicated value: 110 km/h
